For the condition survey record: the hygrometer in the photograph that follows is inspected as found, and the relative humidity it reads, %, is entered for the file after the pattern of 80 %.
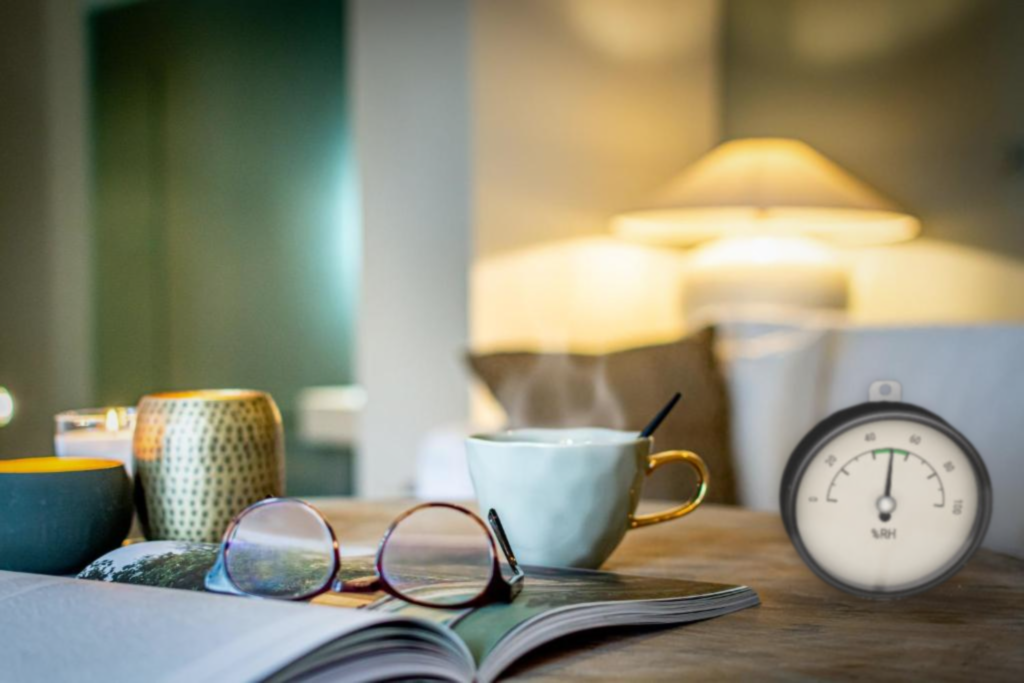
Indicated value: 50 %
